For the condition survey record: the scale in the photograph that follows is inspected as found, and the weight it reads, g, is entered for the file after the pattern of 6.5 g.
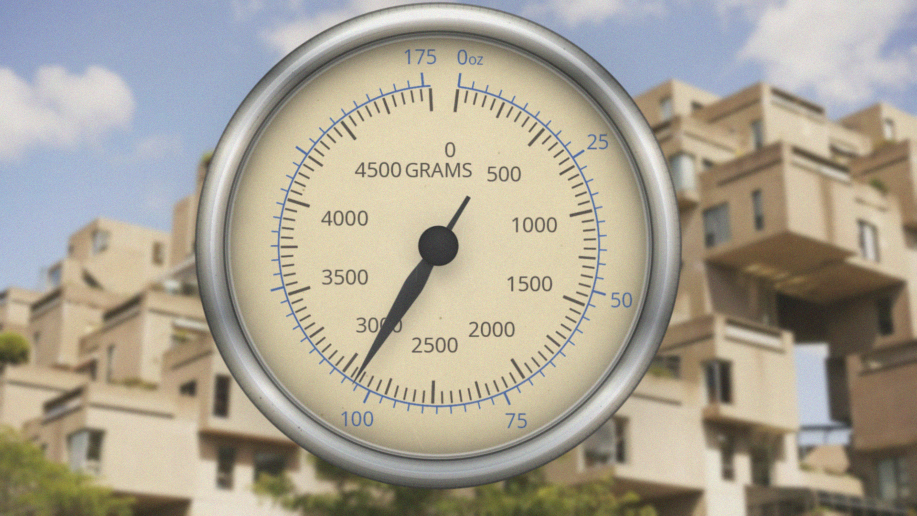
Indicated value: 2925 g
